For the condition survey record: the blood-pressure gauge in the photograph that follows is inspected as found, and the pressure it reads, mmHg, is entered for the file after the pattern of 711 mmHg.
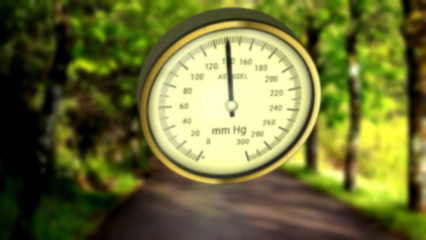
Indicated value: 140 mmHg
